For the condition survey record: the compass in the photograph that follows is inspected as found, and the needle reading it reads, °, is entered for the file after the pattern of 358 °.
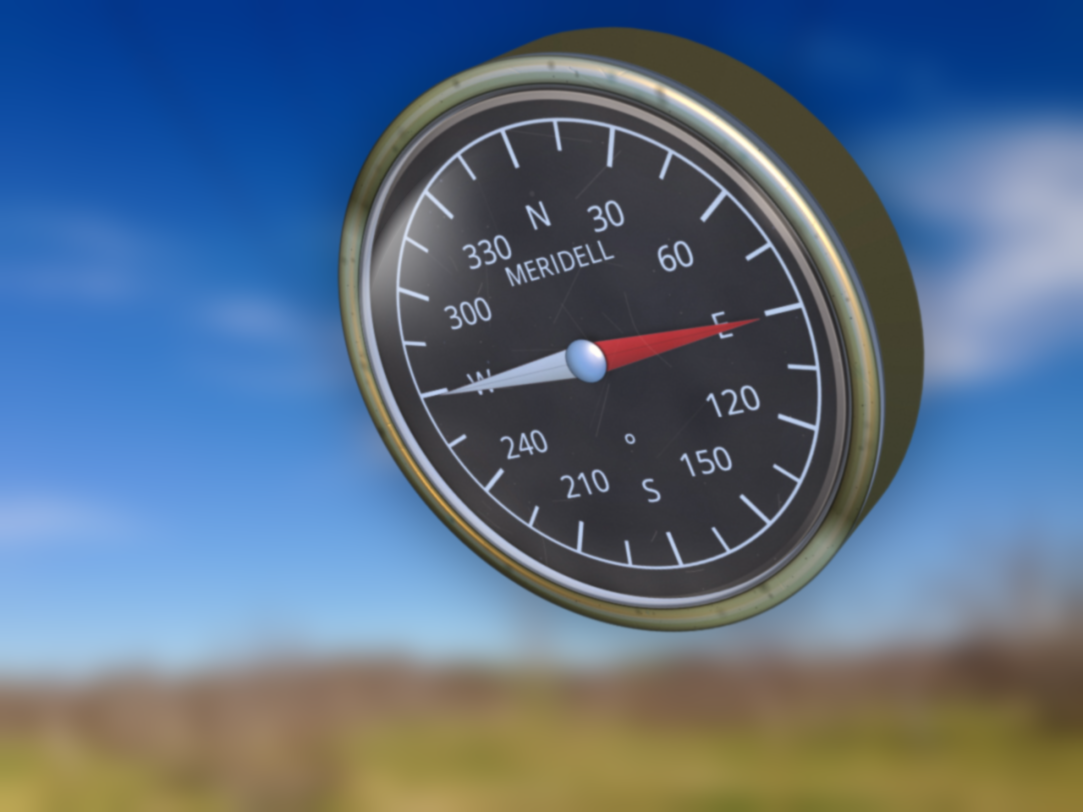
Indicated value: 90 °
